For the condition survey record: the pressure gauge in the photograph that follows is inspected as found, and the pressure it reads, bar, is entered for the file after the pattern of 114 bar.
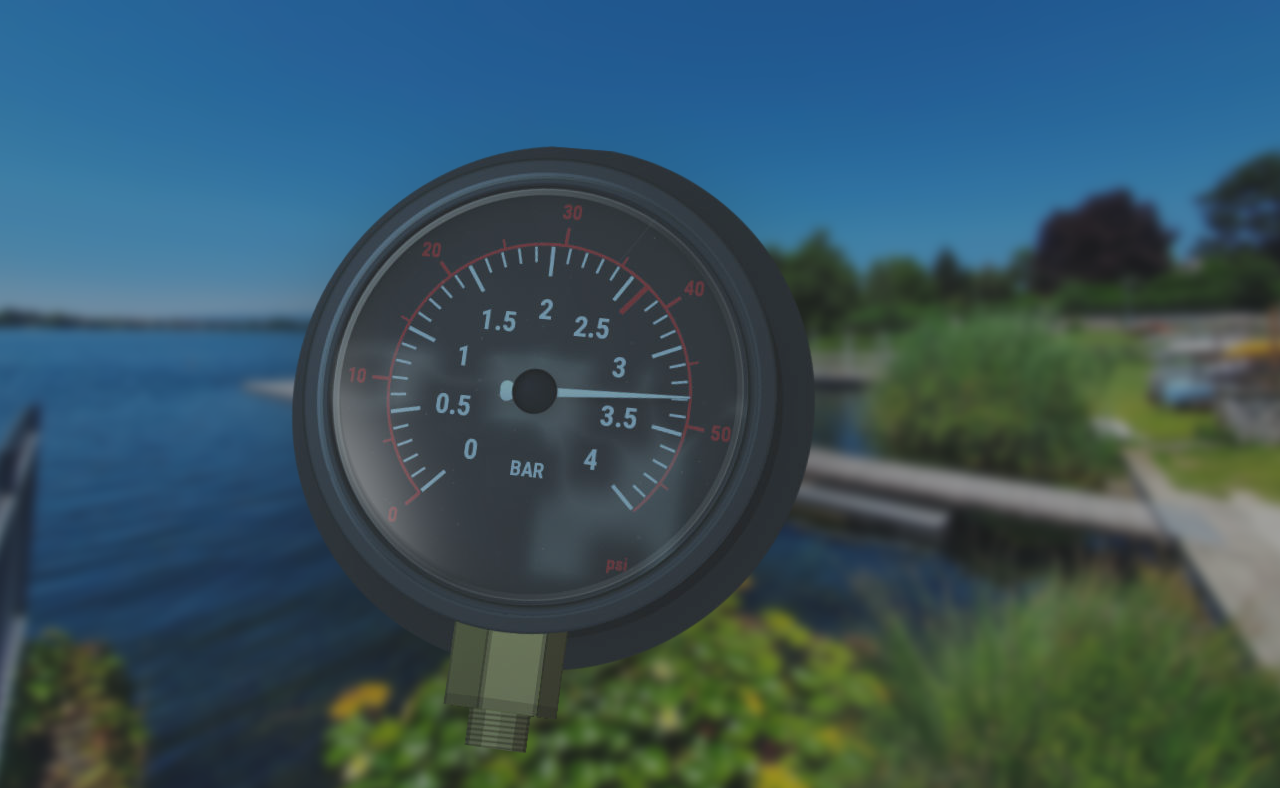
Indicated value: 3.3 bar
